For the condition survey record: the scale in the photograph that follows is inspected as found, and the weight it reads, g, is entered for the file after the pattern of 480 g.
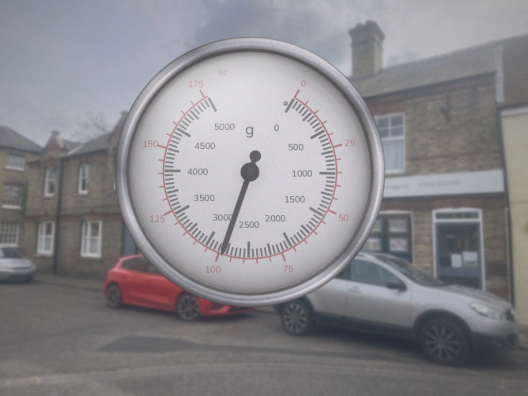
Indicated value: 2800 g
